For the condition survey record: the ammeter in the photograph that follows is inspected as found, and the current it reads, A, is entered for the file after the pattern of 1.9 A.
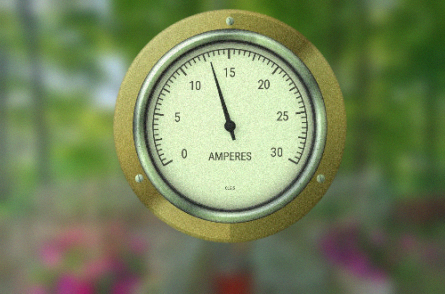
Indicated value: 13 A
